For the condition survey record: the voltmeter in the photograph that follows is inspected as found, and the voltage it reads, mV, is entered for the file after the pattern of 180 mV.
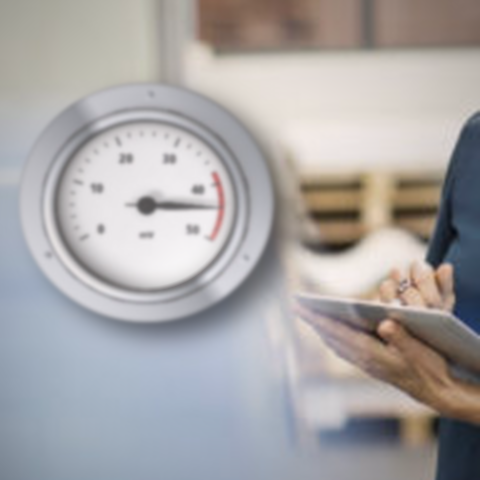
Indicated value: 44 mV
